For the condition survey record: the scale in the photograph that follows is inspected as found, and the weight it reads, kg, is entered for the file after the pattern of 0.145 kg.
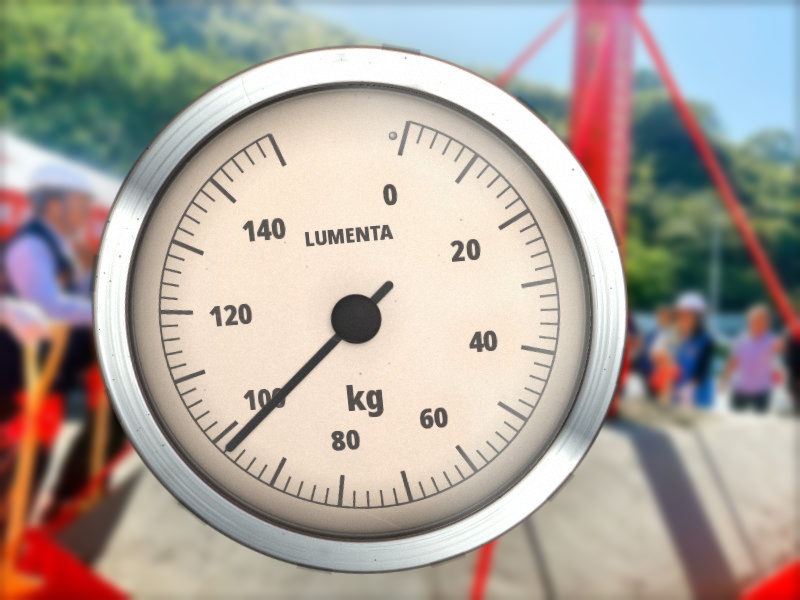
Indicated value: 98 kg
